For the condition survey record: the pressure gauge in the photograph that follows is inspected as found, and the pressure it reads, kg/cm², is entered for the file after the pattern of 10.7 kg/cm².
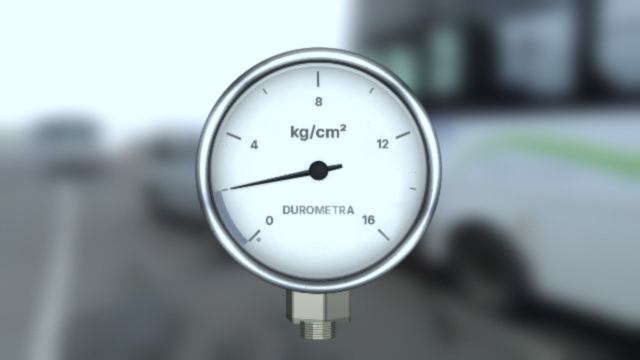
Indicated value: 2 kg/cm²
